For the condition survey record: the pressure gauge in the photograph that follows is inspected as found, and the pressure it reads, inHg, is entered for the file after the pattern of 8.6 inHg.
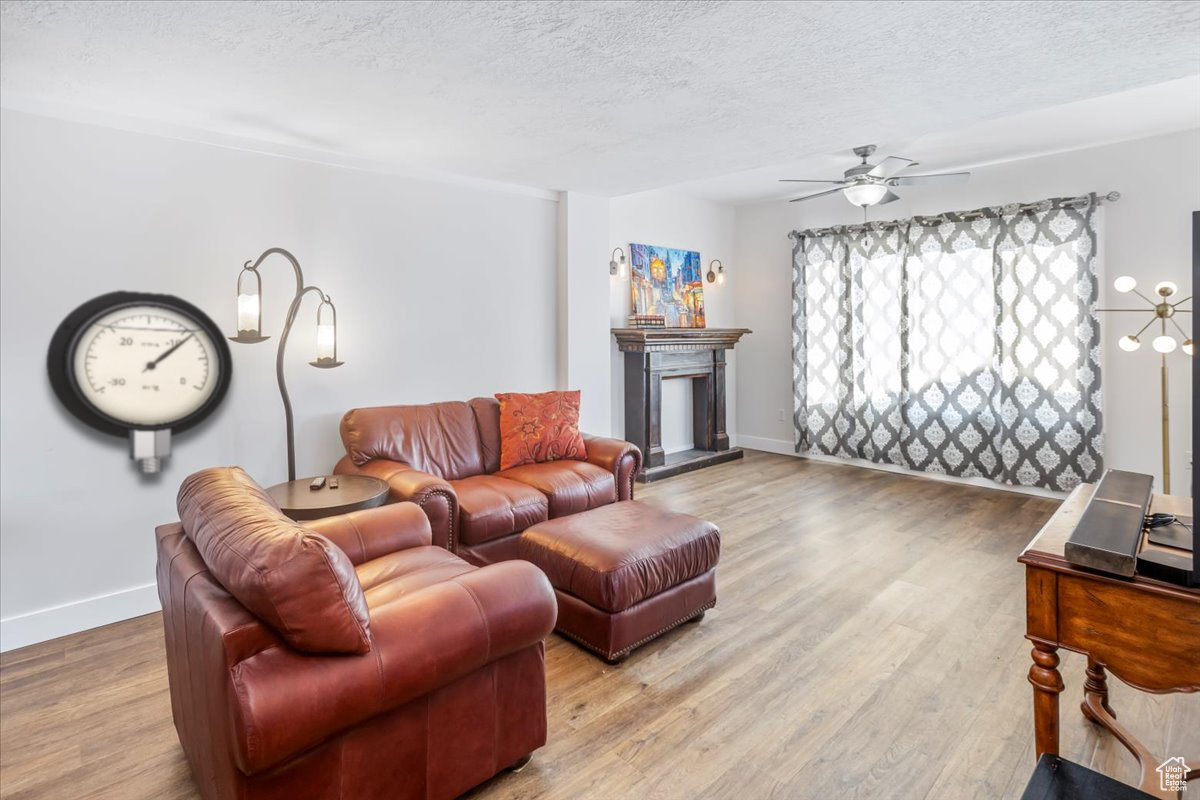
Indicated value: -9 inHg
